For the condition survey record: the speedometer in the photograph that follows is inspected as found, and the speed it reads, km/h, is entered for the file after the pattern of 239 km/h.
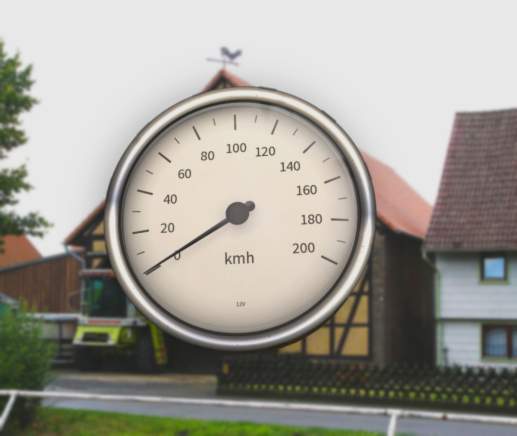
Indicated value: 0 km/h
